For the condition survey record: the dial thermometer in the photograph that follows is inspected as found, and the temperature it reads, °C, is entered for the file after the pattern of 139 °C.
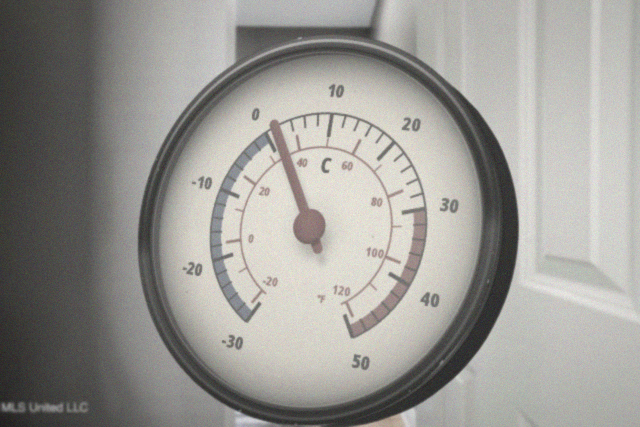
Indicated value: 2 °C
